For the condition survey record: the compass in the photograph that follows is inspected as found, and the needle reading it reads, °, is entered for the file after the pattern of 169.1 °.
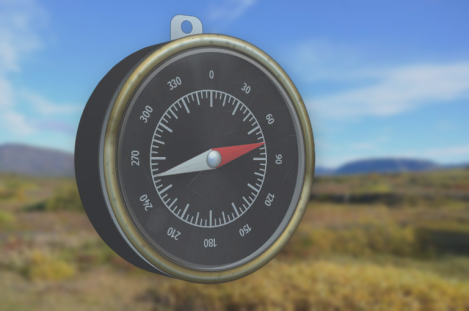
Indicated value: 75 °
